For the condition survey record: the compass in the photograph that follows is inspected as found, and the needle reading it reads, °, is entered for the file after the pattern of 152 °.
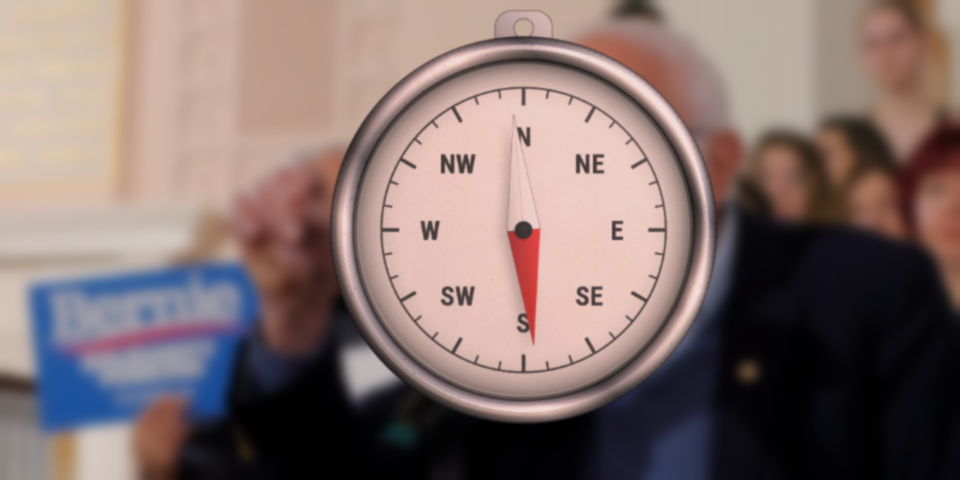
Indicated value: 175 °
